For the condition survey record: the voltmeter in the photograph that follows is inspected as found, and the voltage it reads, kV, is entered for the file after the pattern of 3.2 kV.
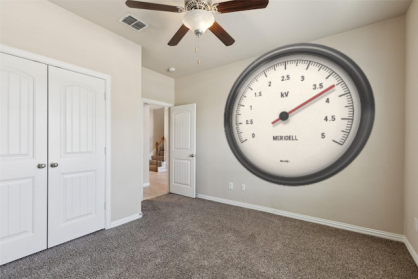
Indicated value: 3.75 kV
